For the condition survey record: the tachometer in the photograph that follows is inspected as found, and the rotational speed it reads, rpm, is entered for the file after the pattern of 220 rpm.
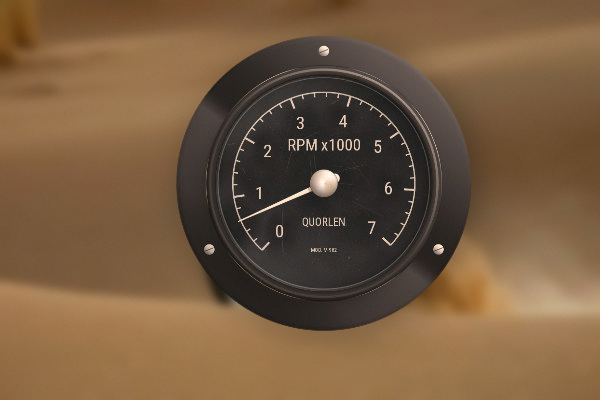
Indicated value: 600 rpm
